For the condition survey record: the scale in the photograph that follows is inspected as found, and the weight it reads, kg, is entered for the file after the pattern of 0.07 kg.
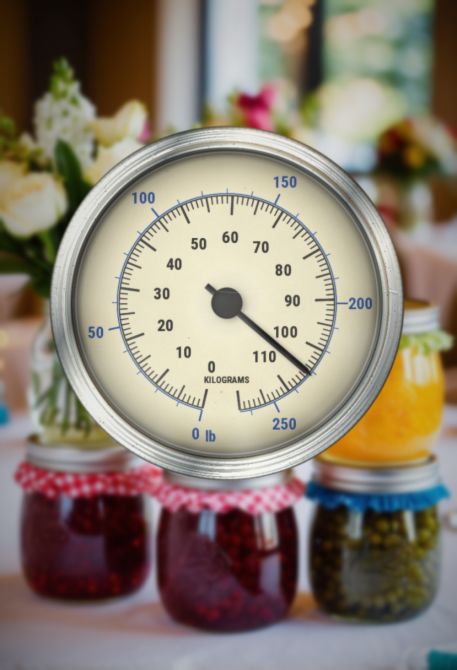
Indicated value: 105 kg
